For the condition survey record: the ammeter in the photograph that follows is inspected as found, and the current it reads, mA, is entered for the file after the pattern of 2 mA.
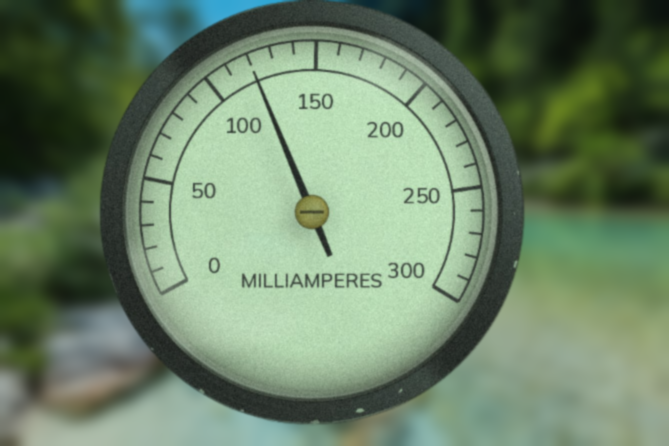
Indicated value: 120 mA
